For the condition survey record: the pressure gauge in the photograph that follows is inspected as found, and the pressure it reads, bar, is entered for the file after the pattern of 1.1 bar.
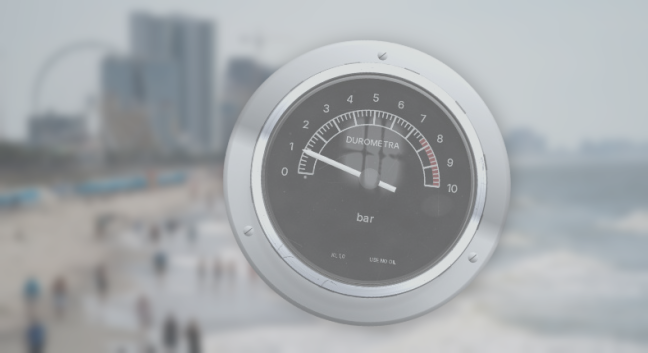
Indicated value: 1 bar
